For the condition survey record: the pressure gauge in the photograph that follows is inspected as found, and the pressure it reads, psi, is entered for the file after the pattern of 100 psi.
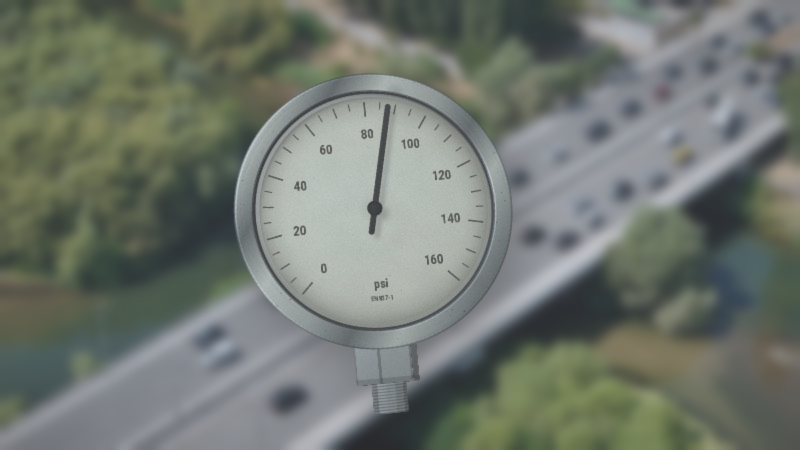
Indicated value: 87.5 psi
